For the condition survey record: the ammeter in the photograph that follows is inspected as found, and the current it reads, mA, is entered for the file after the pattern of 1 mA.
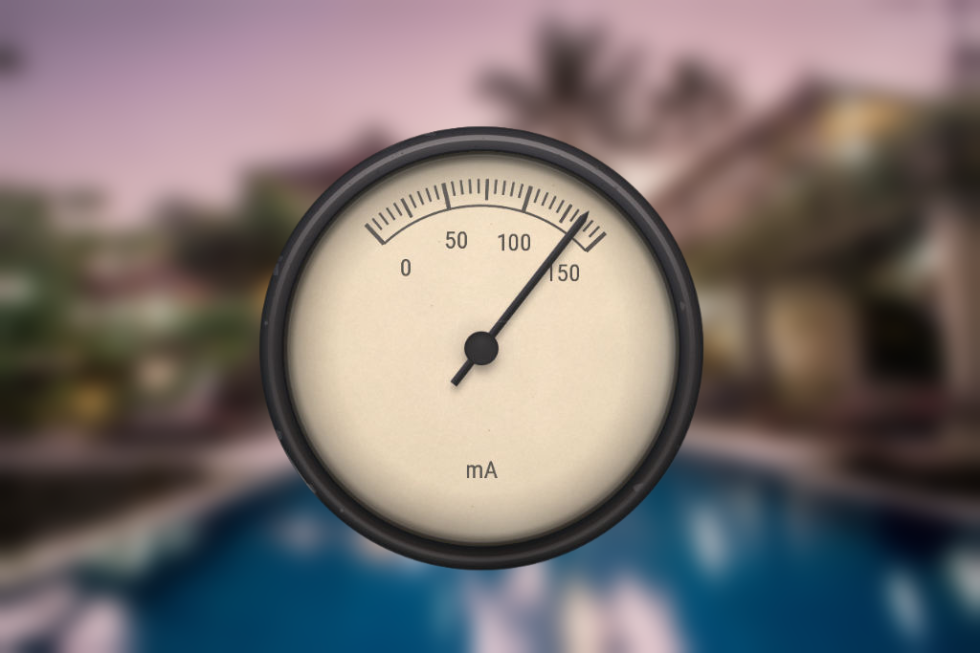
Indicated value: 135 mA
